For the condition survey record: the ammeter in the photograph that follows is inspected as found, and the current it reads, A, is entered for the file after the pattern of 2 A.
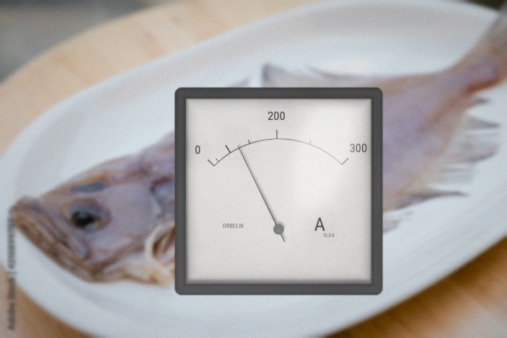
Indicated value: 125 A
